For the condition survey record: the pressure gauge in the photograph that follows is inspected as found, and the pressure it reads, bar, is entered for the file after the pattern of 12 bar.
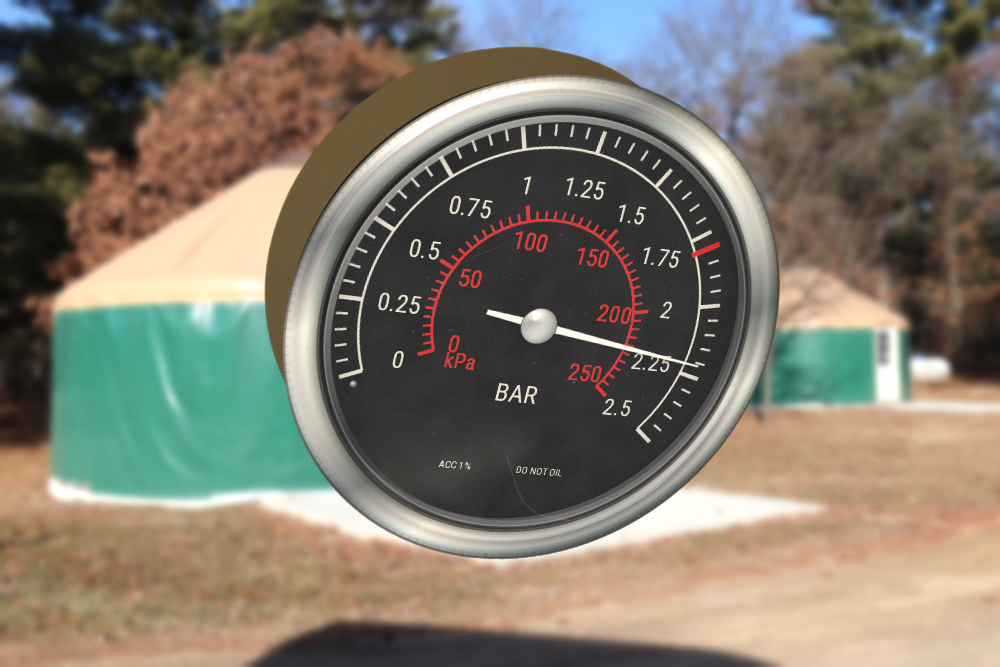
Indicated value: 2.2 bar
